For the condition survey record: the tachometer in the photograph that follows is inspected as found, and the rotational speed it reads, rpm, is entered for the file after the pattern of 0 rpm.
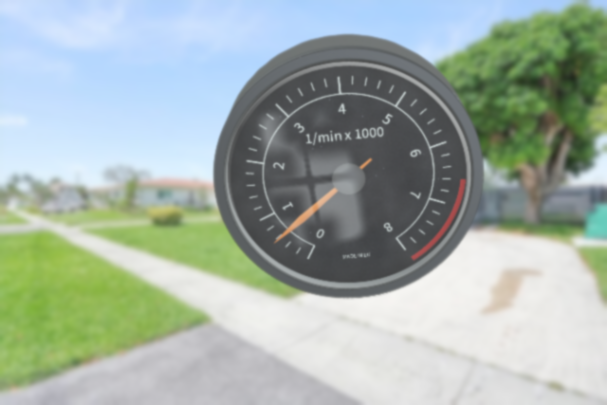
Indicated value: 600 rpm
